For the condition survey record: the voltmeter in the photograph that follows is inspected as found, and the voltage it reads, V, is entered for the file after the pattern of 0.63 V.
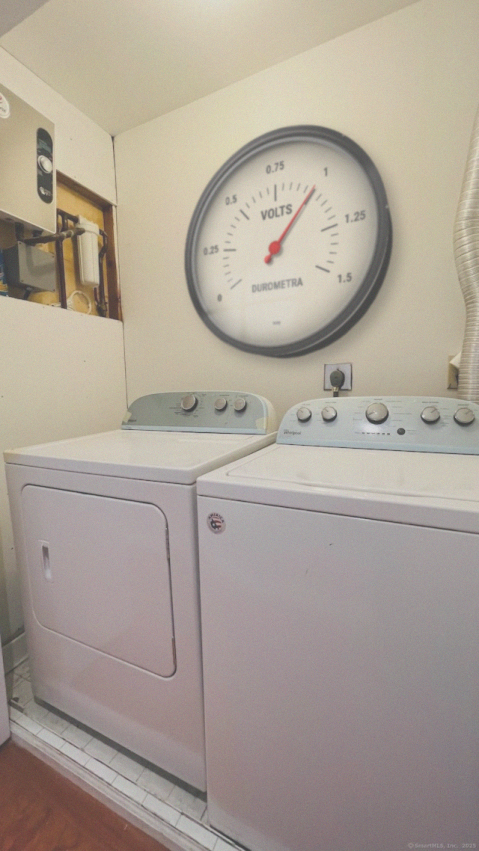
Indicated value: 1 V
